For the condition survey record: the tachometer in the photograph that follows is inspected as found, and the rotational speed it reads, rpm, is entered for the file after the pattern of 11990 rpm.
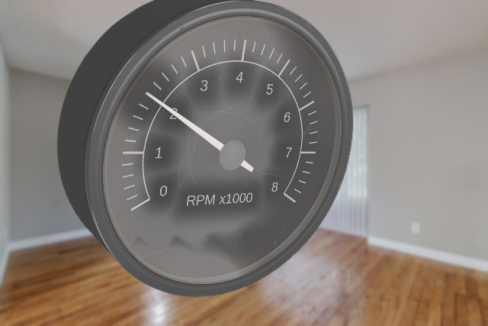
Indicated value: 2000 rpm
